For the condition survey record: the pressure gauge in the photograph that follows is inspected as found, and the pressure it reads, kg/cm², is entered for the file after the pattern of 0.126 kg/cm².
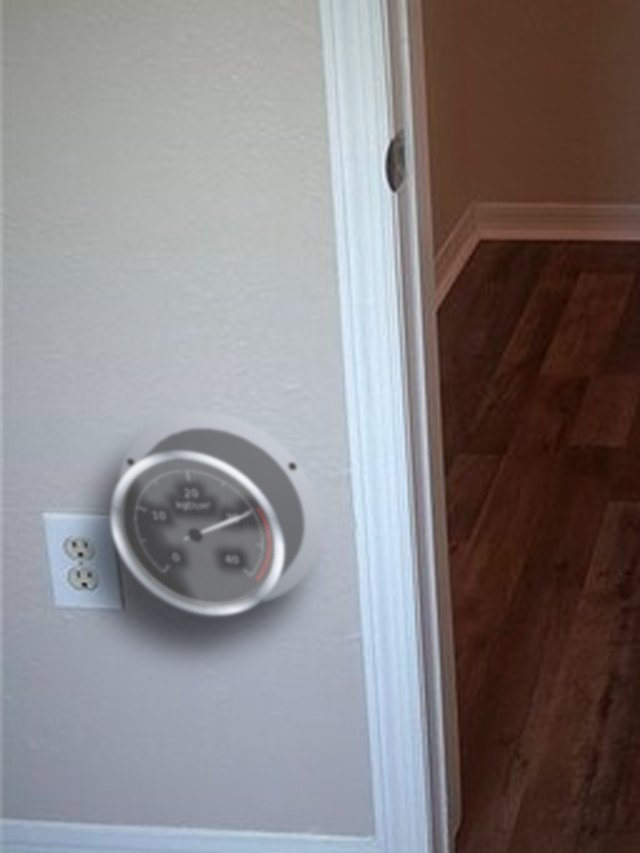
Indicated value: 30 kg/cm²
